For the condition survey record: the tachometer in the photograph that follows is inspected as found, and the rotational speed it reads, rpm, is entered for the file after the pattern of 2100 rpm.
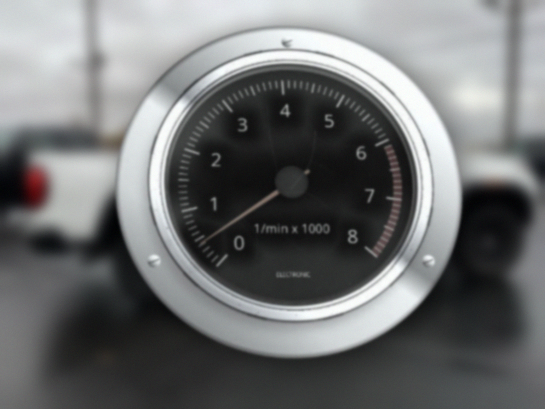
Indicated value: 400 rpm
